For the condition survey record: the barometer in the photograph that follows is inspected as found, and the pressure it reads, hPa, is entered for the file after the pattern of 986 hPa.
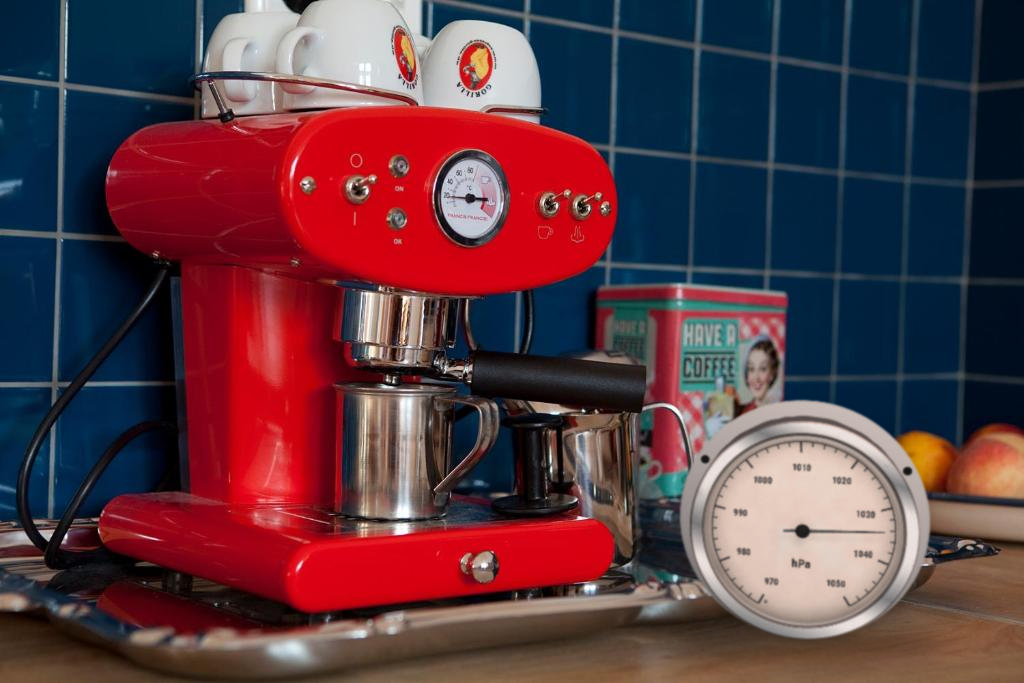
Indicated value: 1034 hPa
